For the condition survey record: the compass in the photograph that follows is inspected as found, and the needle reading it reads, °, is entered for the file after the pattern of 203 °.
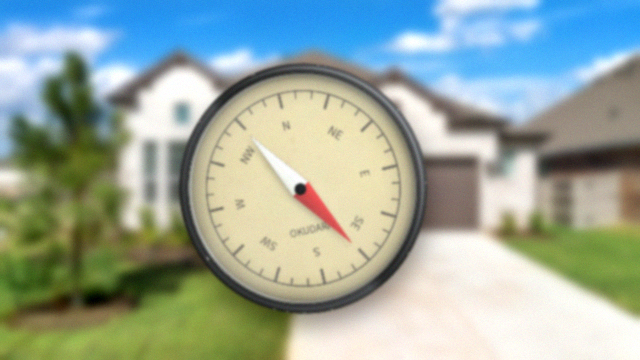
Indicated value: 150 °
